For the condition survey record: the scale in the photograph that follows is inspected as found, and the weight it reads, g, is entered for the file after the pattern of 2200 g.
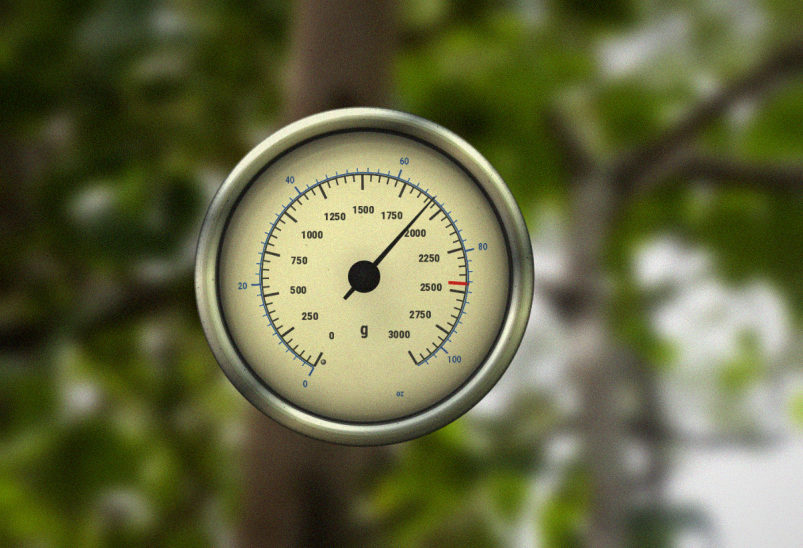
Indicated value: 1925 g
